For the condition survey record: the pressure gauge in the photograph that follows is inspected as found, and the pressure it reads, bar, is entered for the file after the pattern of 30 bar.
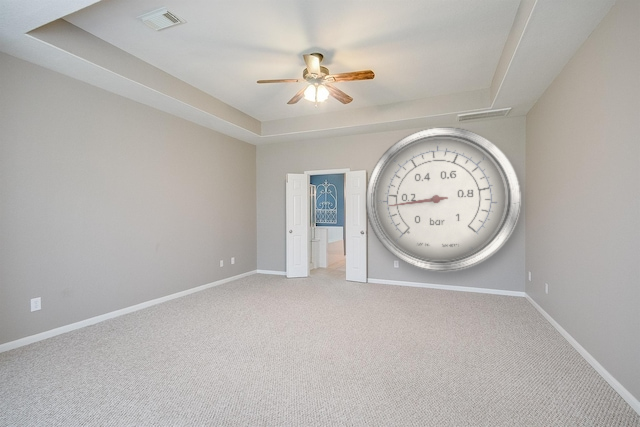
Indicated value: 0.15 bar
